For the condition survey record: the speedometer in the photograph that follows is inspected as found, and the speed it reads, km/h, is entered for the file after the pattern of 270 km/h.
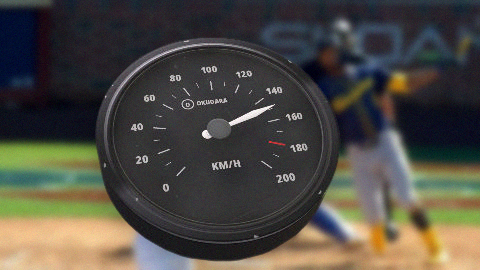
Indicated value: 150 km/h
